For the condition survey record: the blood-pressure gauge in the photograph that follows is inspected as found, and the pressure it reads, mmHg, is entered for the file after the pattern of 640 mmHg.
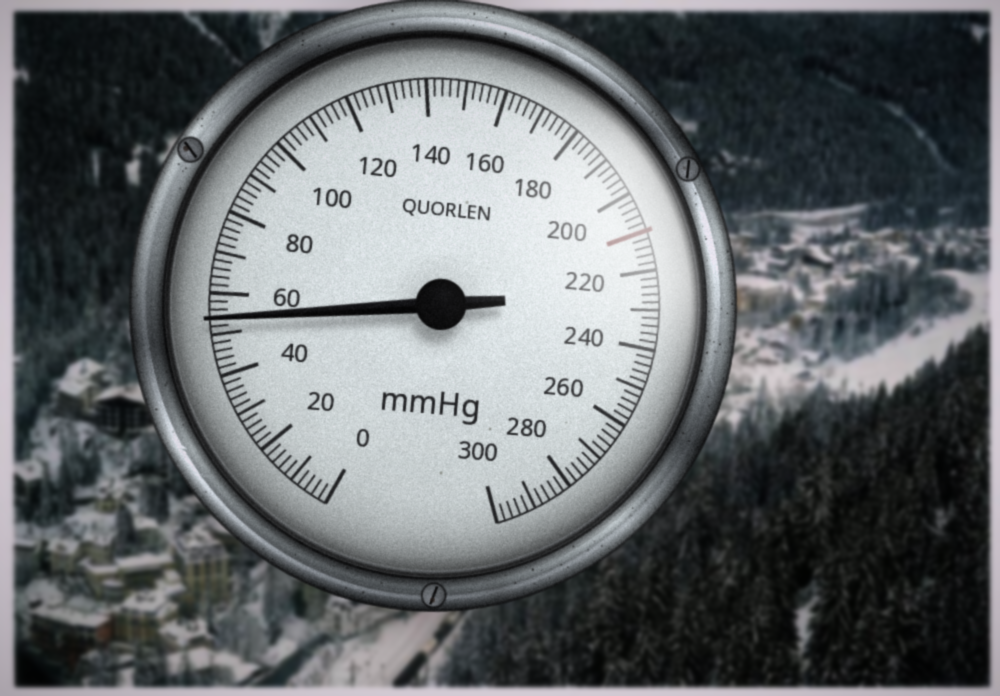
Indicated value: 54 mmHg
